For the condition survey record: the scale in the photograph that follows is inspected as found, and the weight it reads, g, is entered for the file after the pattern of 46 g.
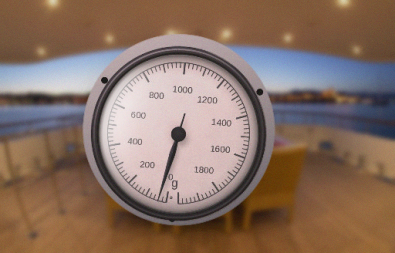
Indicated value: 40 g
